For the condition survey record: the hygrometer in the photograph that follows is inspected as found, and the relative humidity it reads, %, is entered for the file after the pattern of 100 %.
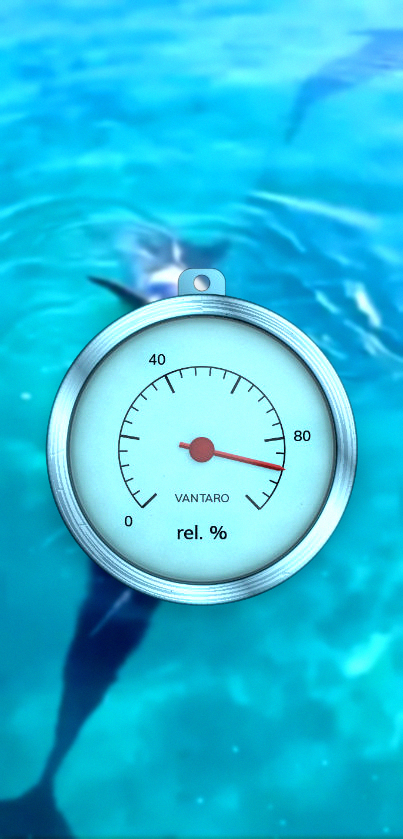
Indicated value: 88 %
